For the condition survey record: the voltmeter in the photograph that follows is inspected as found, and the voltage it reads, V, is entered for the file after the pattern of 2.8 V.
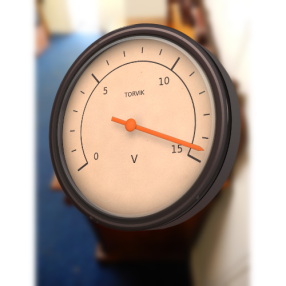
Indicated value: 14.5 V
